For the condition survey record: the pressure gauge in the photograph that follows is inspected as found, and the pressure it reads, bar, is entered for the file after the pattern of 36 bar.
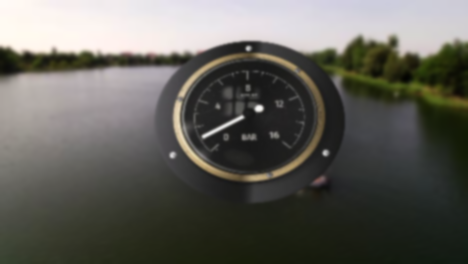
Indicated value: 1 bar
